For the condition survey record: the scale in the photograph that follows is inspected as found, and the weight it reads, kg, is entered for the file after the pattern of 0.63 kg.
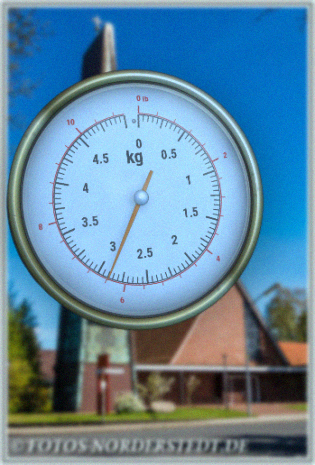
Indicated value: 2.9 kg
